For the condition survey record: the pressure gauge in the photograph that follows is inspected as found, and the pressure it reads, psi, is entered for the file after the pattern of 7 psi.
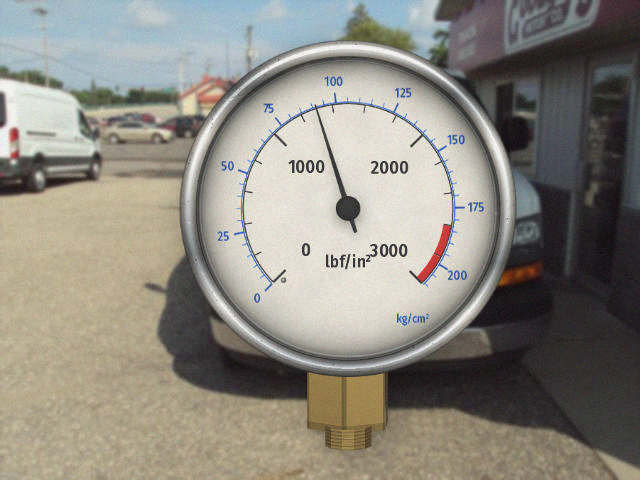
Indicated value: 1300 psi
